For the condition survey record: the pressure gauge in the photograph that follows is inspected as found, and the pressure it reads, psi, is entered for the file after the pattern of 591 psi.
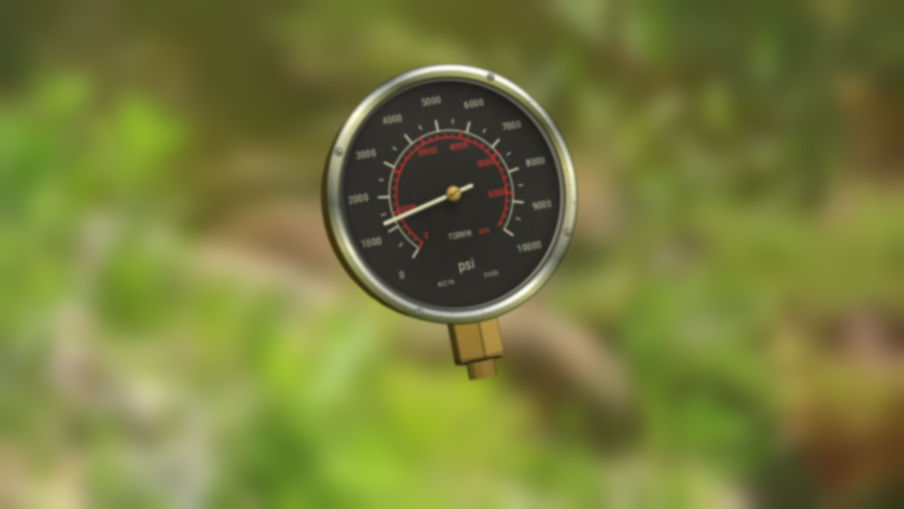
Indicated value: 1250 psi
